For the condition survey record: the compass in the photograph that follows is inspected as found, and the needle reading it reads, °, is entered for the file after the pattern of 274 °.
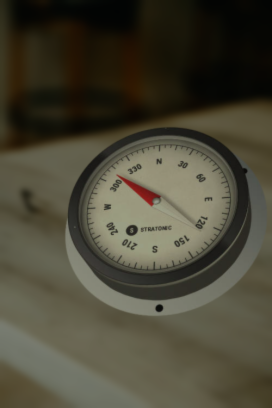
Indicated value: 310 °
